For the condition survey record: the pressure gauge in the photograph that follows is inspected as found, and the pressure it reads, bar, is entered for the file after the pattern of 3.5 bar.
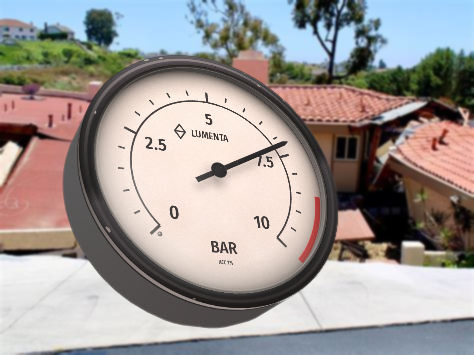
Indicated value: 7.25 bar
